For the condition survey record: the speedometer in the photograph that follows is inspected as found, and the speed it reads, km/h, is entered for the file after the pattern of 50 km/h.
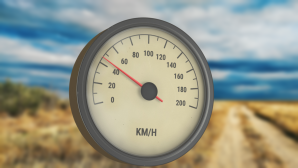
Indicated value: 45 km/h
